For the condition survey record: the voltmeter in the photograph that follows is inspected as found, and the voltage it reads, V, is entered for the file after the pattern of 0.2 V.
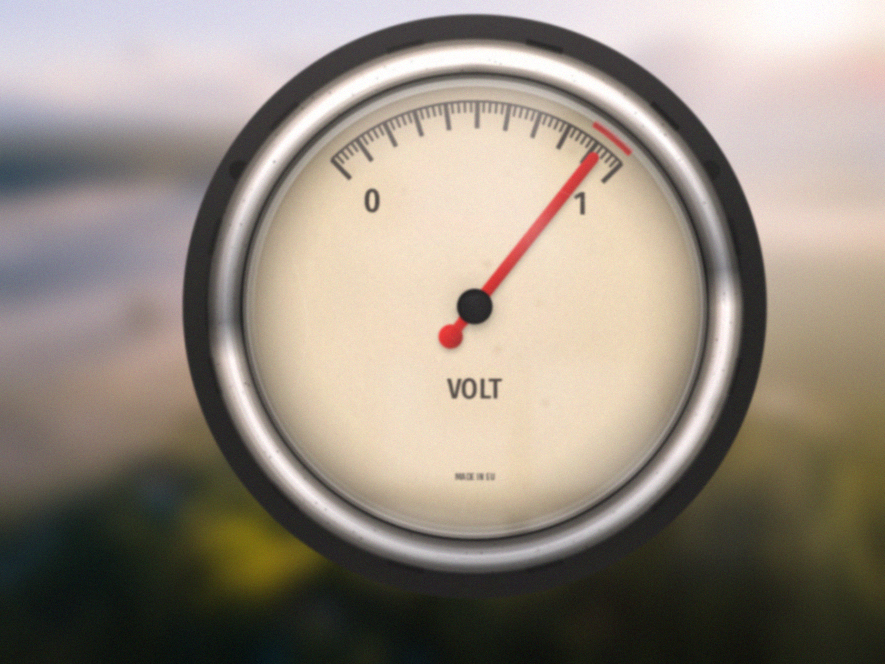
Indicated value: 0.92 V
